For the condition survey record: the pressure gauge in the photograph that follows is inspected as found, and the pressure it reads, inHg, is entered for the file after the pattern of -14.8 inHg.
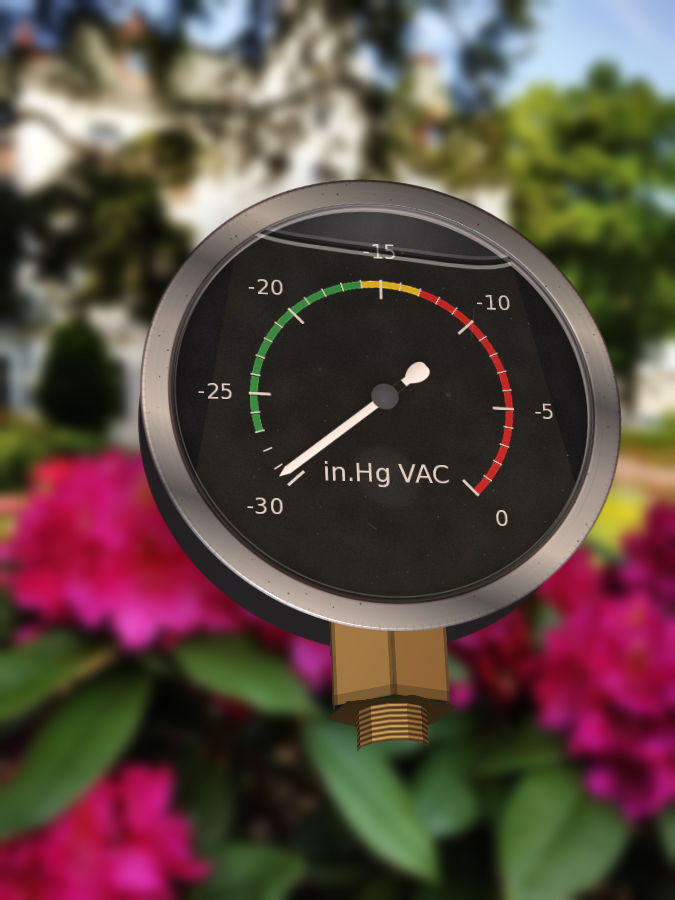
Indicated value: -29.5 inHg
